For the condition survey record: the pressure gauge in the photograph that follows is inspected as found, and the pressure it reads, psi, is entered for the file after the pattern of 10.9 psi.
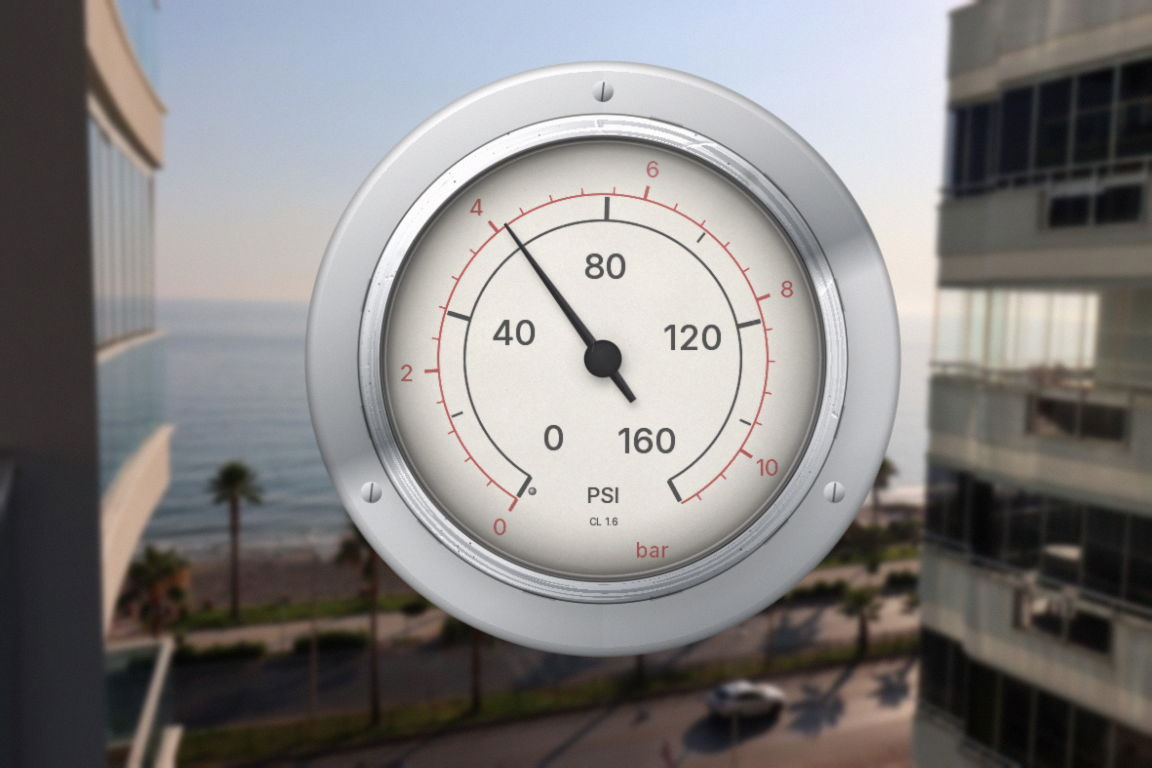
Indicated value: 60 psi
